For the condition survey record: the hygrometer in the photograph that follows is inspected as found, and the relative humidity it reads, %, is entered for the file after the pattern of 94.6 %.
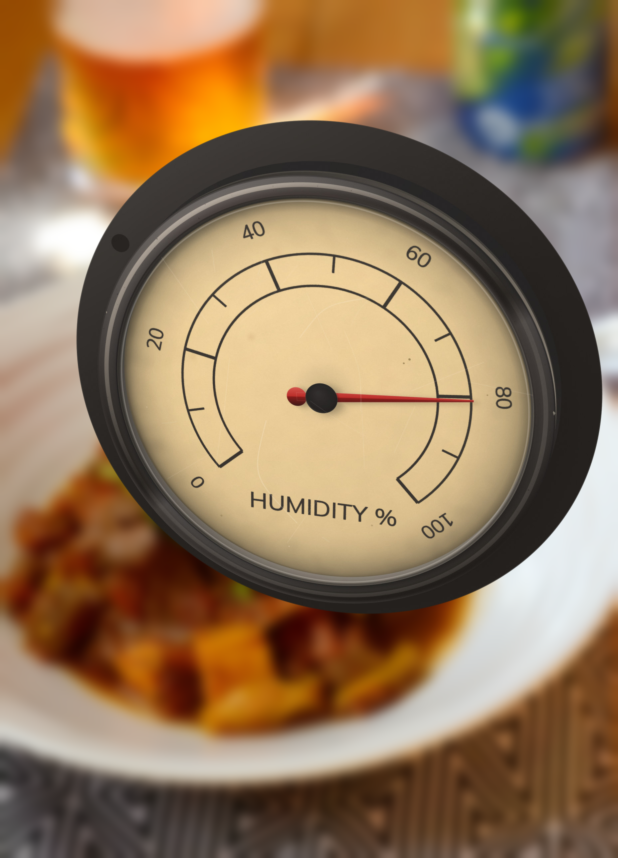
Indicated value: 80 %
